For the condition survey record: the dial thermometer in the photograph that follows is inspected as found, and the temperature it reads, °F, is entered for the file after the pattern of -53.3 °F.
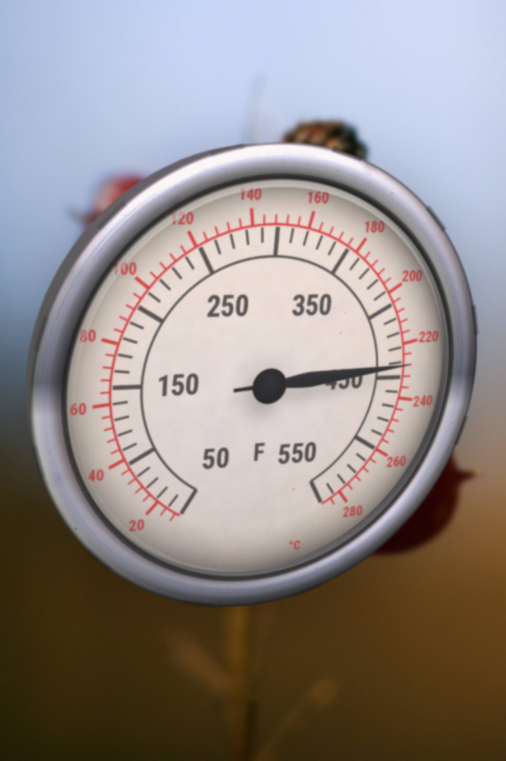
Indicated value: 440 °F
